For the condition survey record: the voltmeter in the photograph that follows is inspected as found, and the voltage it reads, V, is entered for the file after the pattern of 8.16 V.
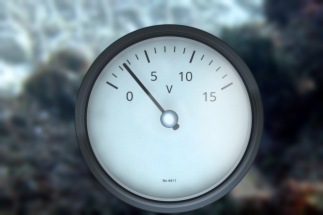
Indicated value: 2.5 V
